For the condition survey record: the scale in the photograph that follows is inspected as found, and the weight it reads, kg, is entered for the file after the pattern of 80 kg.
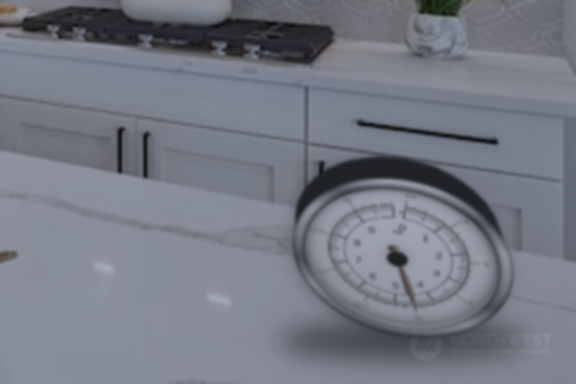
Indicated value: 4.5 kg
